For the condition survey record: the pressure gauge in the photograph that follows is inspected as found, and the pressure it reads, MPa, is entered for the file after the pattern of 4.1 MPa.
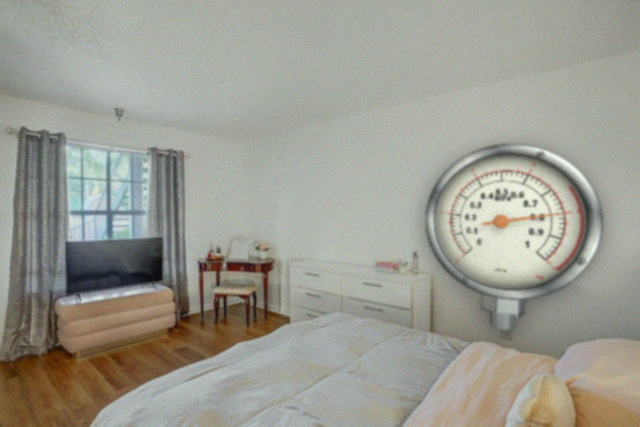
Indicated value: 0.8 MPa
